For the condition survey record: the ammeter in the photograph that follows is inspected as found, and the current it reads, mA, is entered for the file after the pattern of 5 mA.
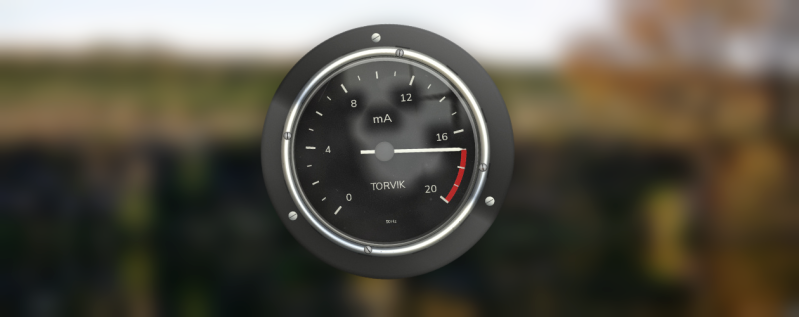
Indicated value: 17 mA
